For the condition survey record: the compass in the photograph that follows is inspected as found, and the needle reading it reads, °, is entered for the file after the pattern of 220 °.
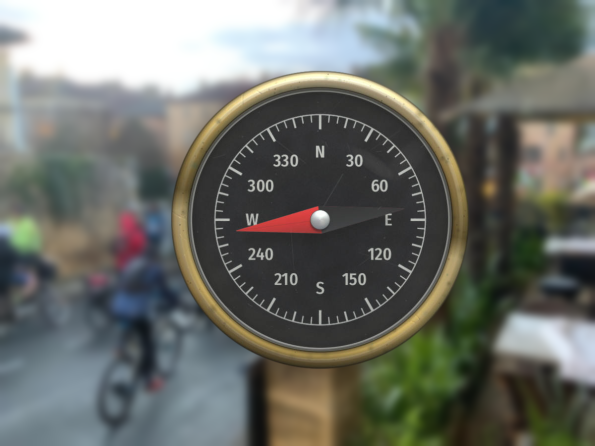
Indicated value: 262.5 °
